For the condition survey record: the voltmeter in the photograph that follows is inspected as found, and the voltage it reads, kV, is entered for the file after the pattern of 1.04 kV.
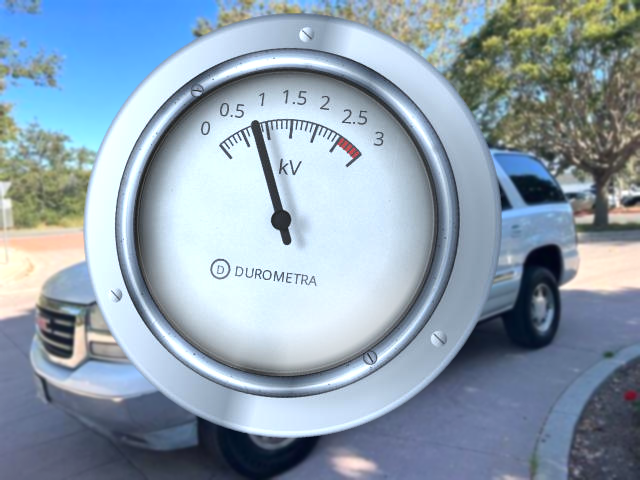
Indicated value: 0.8 kV
